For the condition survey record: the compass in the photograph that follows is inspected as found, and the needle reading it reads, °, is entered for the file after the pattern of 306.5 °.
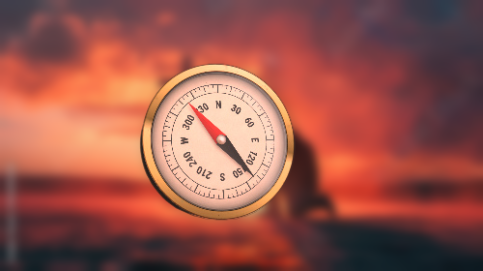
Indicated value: 320 °
